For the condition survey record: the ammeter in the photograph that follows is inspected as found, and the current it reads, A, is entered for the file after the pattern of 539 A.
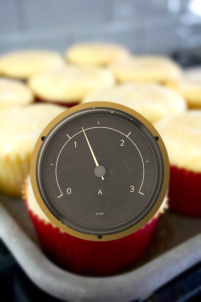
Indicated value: 1.25 A
